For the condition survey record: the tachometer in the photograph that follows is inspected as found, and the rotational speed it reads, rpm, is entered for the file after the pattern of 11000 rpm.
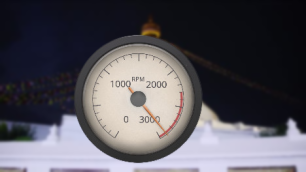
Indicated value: 2900 rpm
